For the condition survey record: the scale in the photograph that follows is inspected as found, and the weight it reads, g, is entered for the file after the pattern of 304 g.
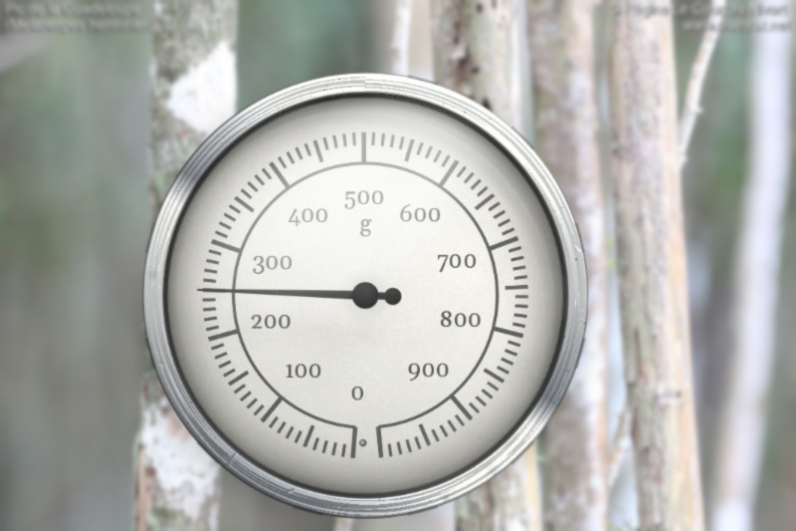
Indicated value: 250 g
